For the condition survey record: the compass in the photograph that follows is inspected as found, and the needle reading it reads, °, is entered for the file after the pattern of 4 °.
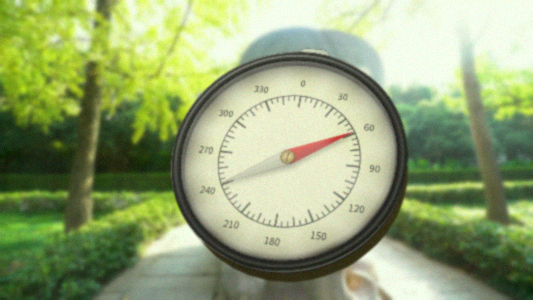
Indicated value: 60 °
